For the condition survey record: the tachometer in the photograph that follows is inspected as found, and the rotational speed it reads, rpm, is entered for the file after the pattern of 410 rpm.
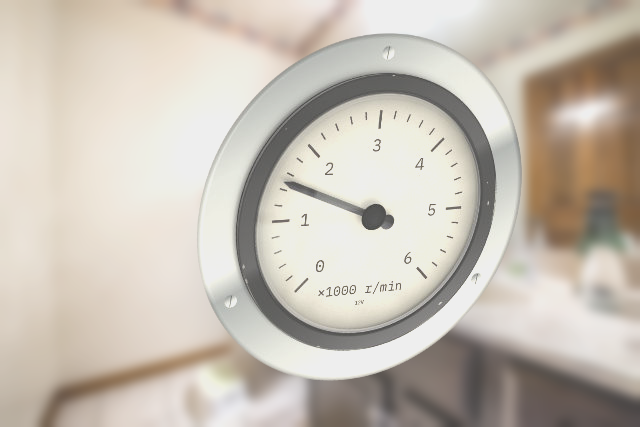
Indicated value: 1500 rpm
